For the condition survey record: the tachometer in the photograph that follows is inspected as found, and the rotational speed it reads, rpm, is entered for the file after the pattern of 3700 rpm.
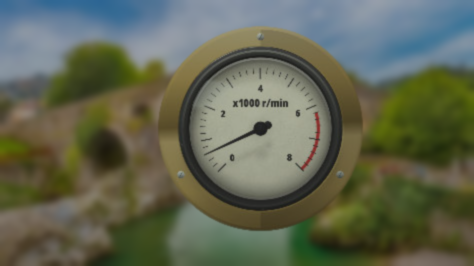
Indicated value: 600 rpm
